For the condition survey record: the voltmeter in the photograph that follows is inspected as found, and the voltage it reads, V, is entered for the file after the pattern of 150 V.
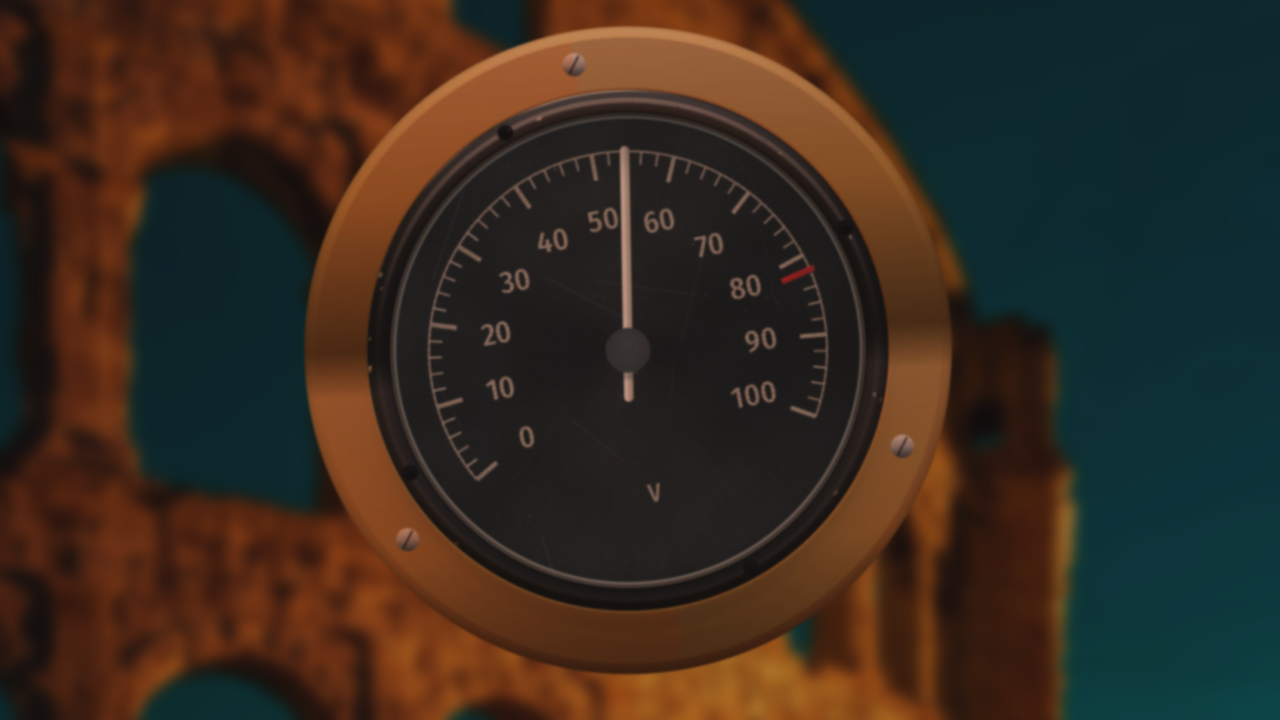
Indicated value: 54 V
